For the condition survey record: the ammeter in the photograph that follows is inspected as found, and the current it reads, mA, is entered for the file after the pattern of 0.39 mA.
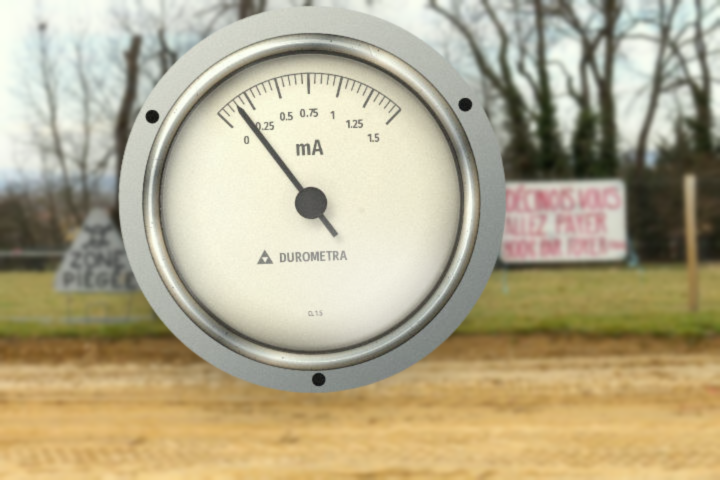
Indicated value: 0.15 mA
